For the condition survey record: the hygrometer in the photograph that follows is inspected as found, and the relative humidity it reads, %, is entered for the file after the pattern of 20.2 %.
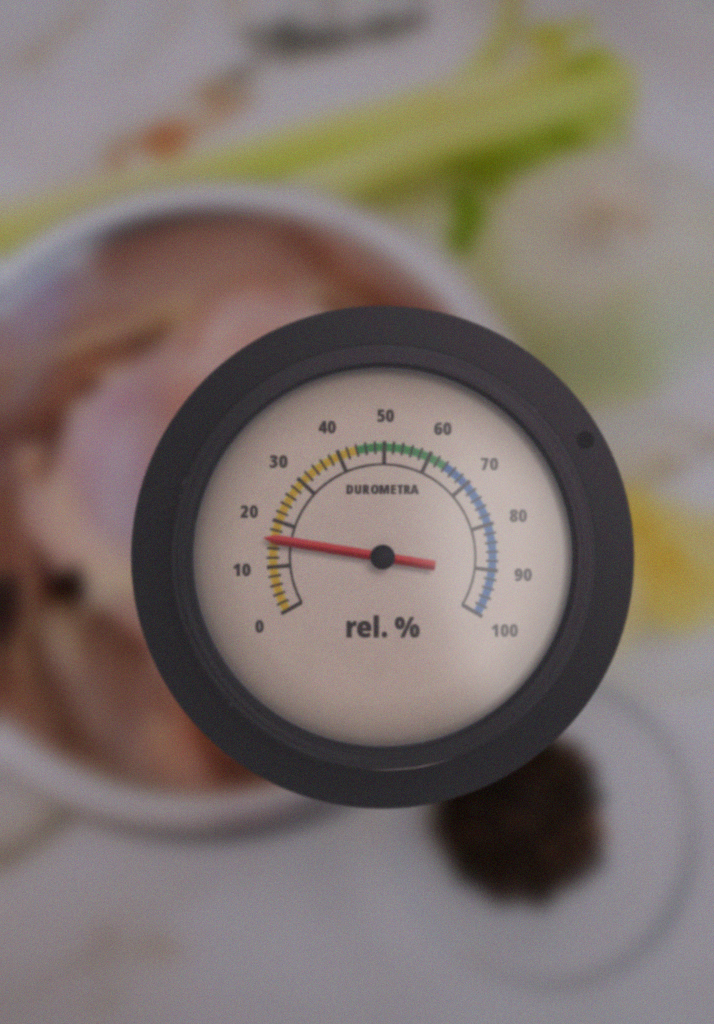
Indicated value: 16 %
